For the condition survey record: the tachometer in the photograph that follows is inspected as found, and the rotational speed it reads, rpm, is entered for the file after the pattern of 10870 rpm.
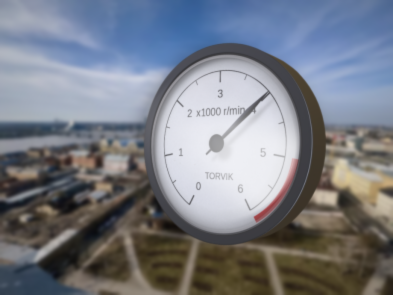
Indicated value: 4000 rpm
